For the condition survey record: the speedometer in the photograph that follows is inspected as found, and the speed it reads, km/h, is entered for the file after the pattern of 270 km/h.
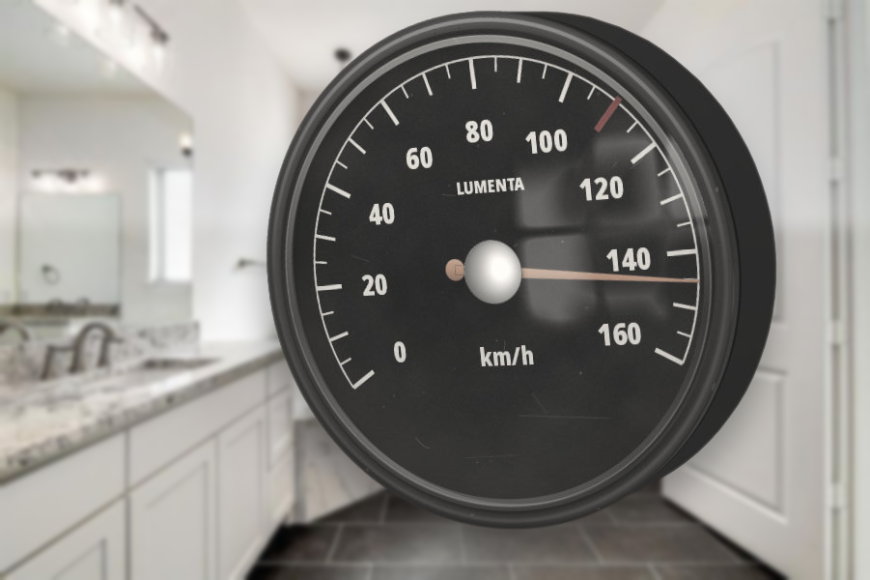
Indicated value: 145 km/h
